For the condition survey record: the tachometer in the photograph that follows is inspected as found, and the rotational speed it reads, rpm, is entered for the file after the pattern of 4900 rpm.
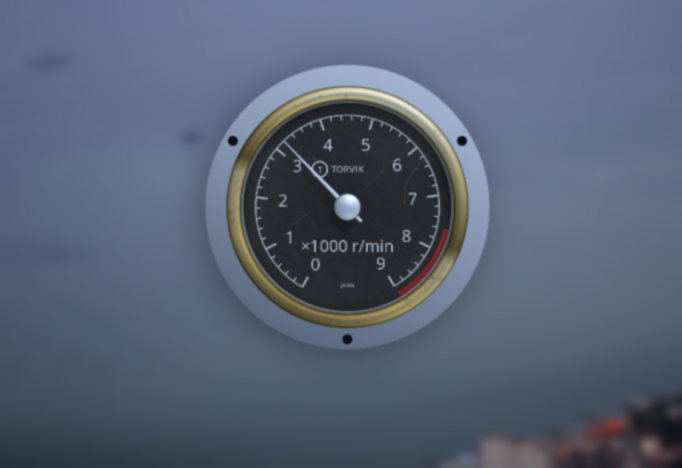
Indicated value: 3200 rpm
